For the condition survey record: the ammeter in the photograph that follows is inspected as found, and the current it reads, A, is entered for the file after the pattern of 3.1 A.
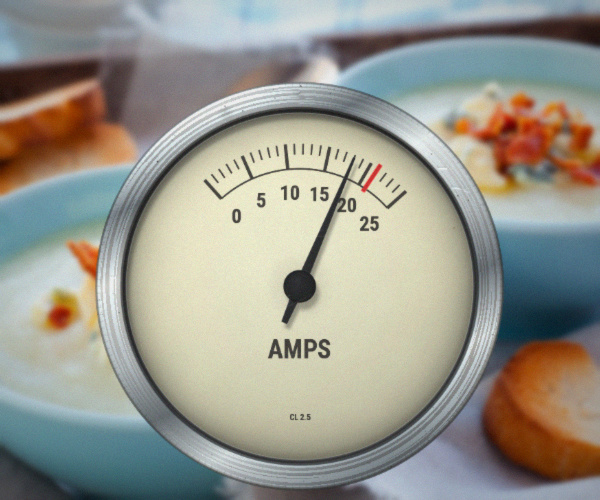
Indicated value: 18 A
